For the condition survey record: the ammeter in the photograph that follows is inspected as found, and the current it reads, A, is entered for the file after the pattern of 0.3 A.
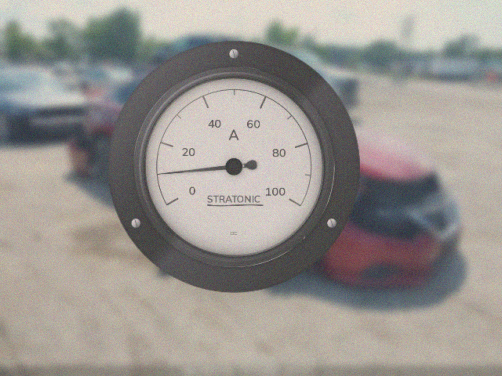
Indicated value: 10 A
